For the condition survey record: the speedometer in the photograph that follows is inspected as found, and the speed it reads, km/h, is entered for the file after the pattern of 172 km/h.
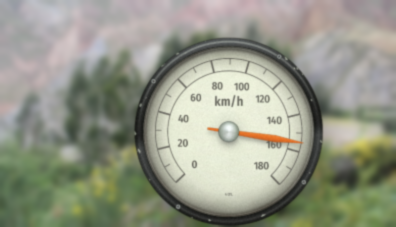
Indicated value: 155 km/h
